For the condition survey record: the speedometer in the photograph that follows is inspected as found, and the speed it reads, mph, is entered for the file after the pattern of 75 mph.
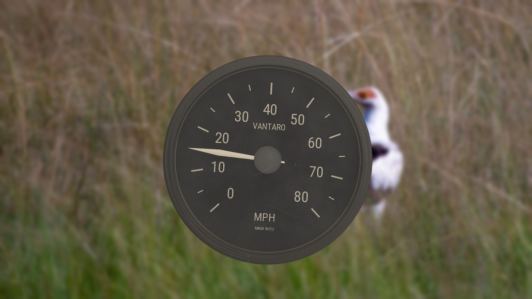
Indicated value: 15 mph
